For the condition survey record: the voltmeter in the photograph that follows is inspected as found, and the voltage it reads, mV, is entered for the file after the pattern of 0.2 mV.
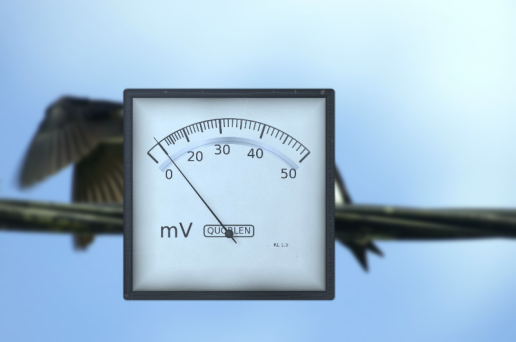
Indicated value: 10 mV
